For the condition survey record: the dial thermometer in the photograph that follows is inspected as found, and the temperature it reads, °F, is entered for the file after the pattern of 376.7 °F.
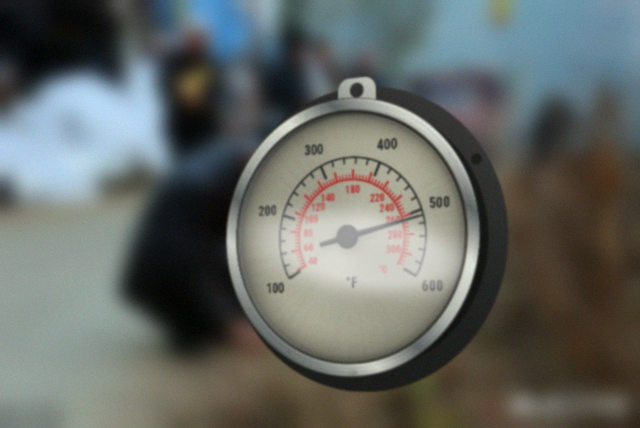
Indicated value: 510 °F
